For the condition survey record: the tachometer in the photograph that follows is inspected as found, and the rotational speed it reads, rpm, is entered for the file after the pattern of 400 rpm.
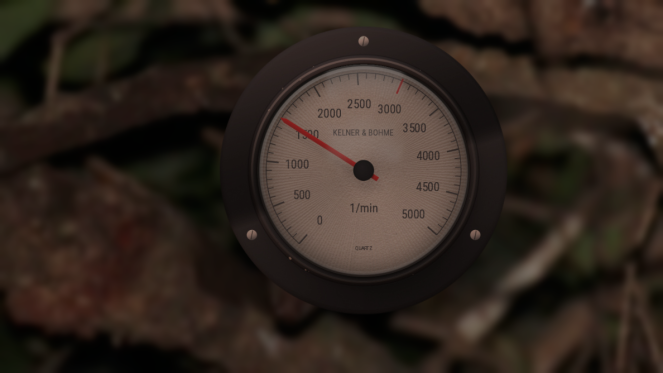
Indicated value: 1500 rpm
